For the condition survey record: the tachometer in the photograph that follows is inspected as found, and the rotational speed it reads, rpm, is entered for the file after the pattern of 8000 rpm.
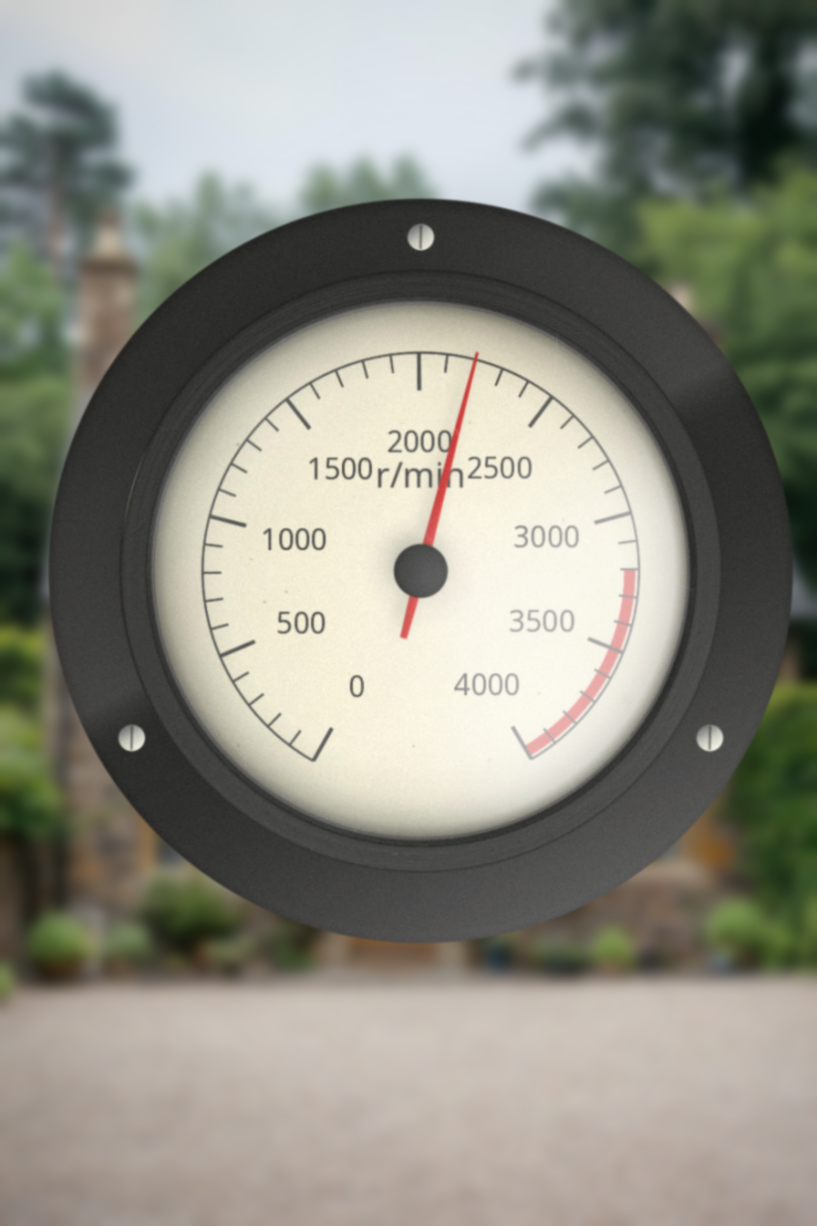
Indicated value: 2200 rpm
